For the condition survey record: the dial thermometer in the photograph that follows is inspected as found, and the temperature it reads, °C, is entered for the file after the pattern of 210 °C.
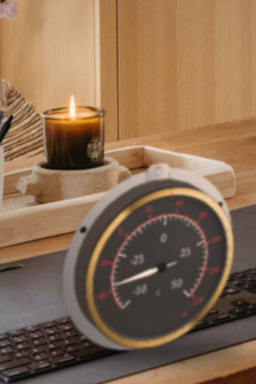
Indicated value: -37.5 °C
